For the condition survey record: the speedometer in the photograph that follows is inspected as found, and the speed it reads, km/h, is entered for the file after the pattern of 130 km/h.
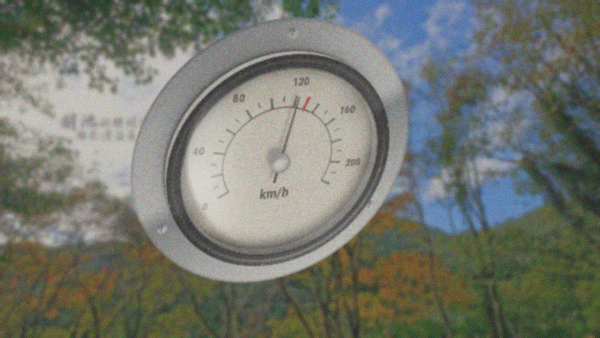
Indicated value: 120 km/h
